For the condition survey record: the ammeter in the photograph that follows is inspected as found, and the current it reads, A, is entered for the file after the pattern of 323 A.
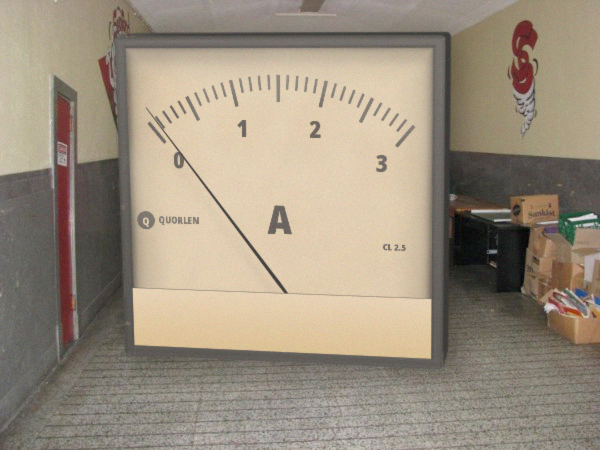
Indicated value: 0.1 A
